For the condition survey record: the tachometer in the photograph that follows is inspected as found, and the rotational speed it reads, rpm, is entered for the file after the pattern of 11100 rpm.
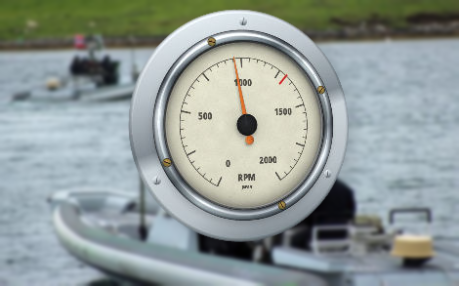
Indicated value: 950 rpm
